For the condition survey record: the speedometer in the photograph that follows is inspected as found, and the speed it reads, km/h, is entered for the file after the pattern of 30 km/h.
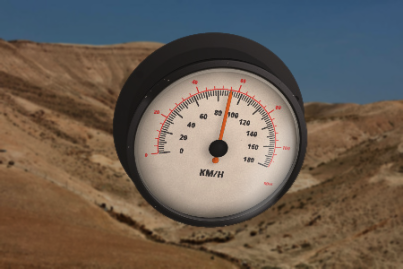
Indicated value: 90 km/h
